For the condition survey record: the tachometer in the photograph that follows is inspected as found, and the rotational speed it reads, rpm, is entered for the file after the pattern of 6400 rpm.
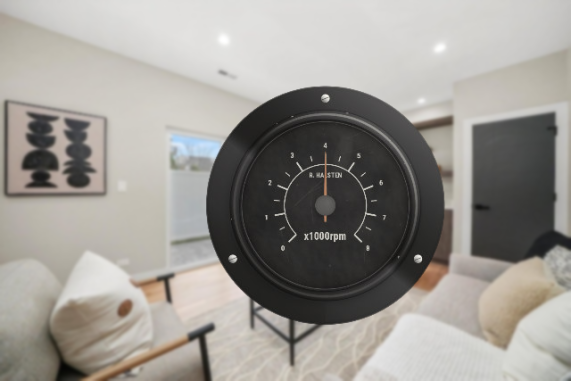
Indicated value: 4000 rpm
